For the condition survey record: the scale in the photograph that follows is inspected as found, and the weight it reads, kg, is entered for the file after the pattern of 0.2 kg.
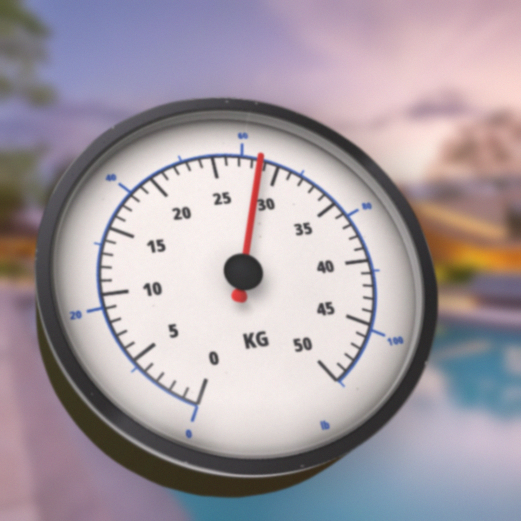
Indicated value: 28.5 kg
